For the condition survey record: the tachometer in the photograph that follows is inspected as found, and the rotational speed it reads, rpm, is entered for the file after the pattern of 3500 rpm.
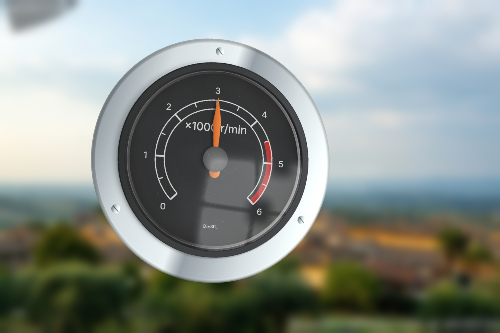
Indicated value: 3000 rpm
